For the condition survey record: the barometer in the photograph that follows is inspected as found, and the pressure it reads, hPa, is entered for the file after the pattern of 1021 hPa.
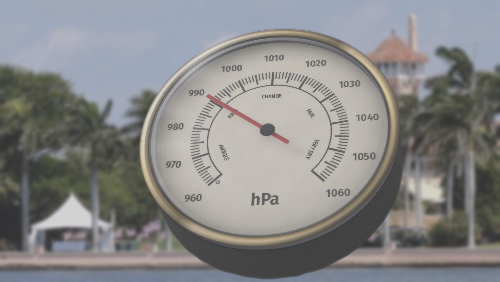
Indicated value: 990 hPa
